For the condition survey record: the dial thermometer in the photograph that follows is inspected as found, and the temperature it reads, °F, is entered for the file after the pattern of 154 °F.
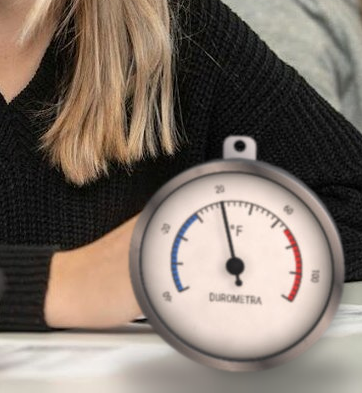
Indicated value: 20 °F
